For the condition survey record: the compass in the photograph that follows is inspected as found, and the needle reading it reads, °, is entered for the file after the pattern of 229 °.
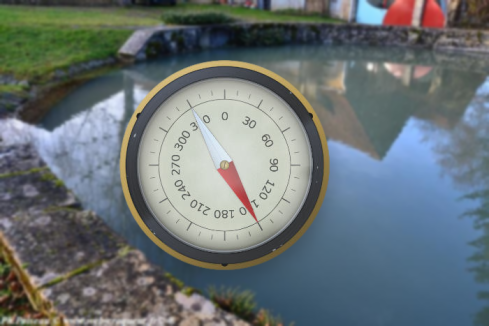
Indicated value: 150 °
